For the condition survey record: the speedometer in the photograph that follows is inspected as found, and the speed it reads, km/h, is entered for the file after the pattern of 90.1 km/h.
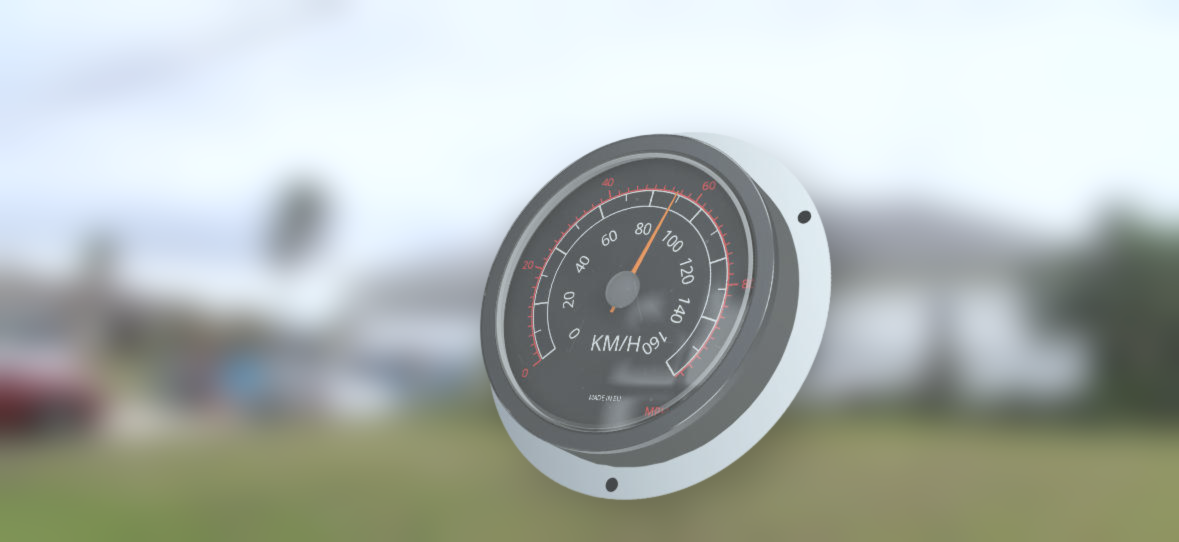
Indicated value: 90 km/h
